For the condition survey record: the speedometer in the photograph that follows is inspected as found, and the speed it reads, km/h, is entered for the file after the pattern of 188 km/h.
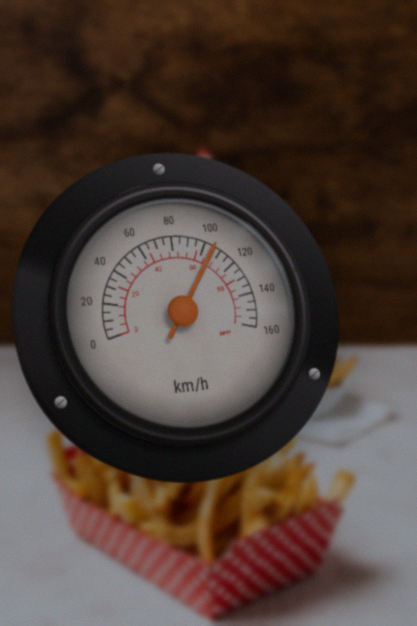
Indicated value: 105 km/h
